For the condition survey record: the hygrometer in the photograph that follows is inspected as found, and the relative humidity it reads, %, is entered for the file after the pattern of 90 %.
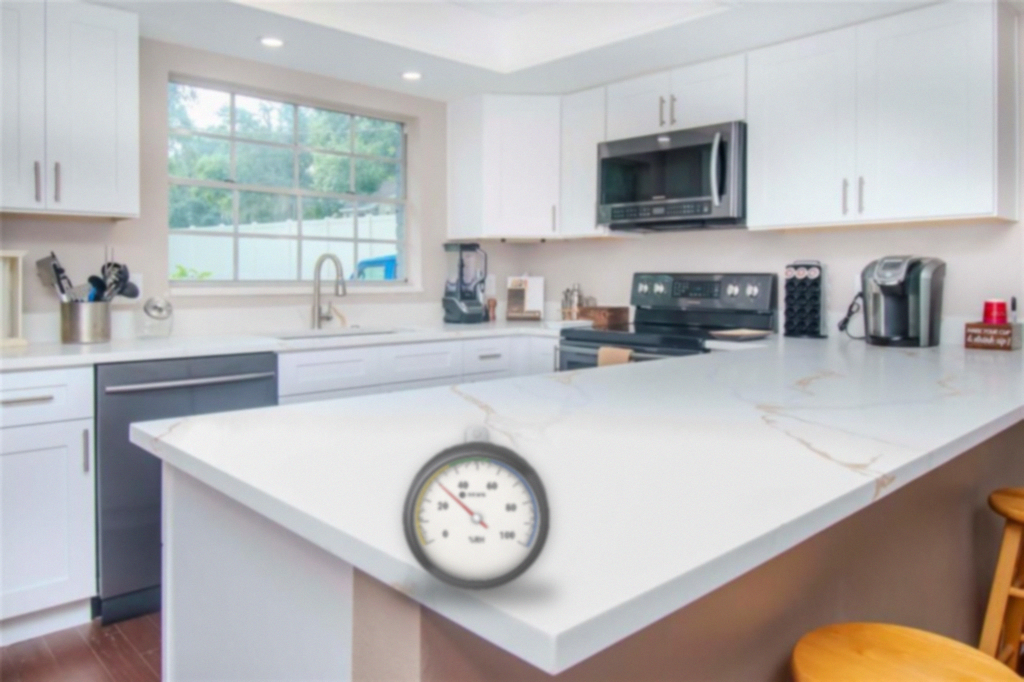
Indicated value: 30 %
